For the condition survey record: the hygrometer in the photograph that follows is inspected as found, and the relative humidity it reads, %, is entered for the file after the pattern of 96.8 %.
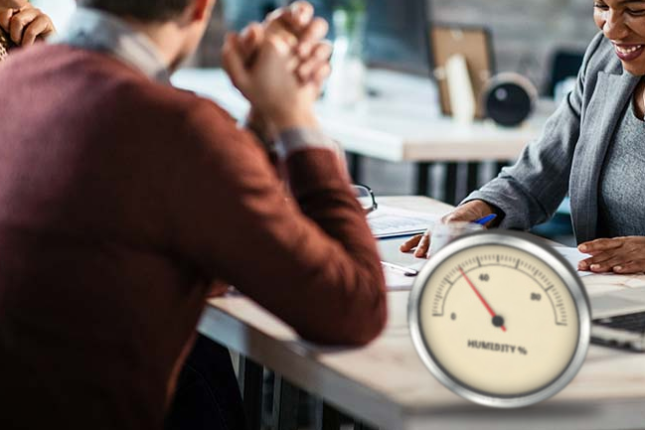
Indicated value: 30 %
